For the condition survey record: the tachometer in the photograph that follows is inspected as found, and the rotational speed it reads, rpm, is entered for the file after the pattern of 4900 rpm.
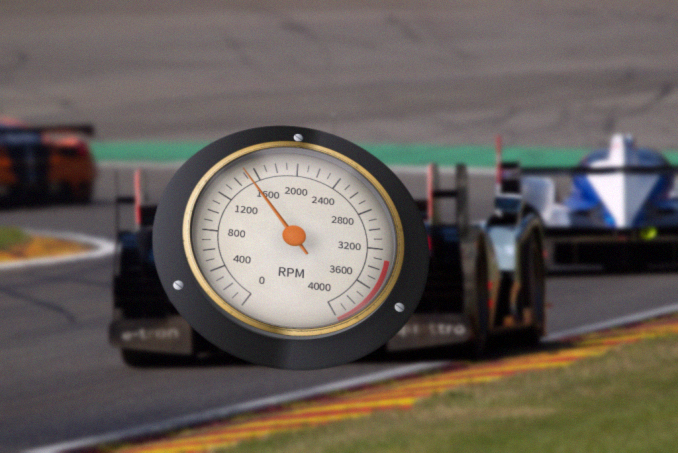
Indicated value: 1500 rpm
